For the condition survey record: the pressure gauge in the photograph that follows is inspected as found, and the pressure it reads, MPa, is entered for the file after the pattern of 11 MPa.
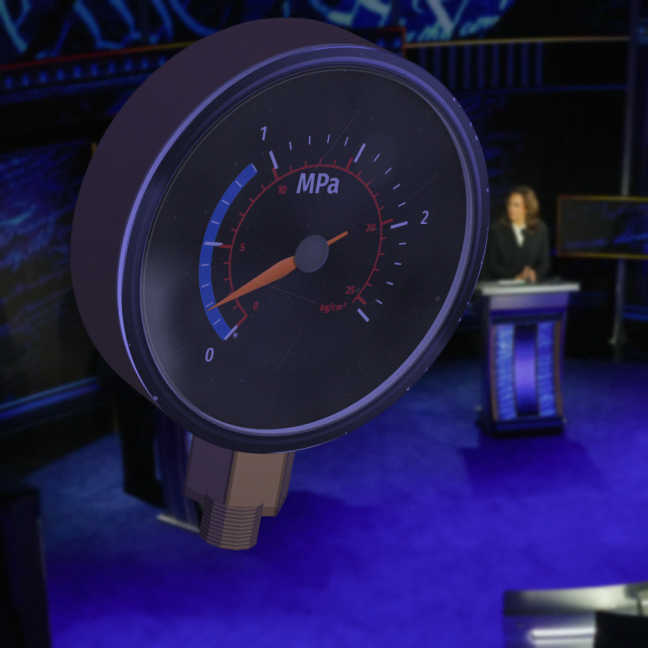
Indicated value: 0.2 MPa
